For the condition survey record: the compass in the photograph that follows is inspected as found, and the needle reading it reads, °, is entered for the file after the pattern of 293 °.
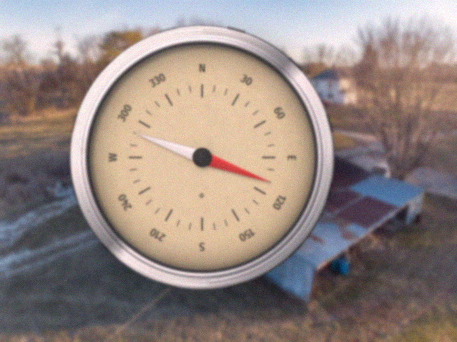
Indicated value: 110 °
